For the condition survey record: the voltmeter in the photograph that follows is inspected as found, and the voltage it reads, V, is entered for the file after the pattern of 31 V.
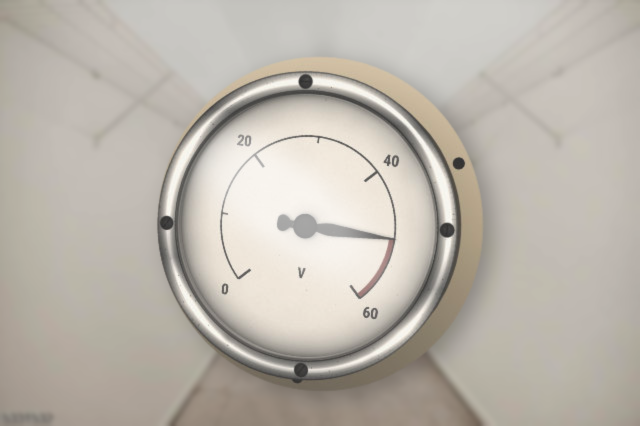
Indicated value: 50 V
